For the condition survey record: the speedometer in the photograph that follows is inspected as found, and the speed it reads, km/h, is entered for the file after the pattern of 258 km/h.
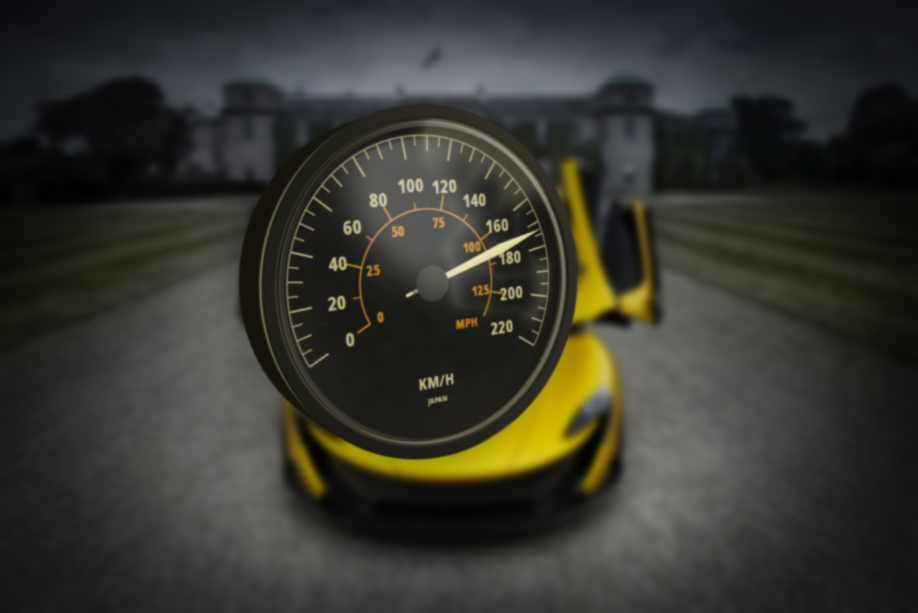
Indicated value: 172.5 km/h
